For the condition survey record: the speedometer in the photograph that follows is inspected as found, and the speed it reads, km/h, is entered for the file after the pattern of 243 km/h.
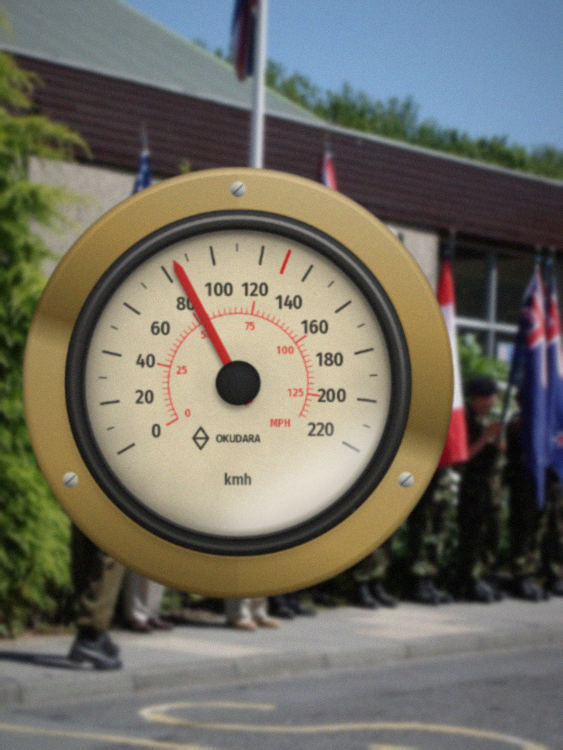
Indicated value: 85 km/h
